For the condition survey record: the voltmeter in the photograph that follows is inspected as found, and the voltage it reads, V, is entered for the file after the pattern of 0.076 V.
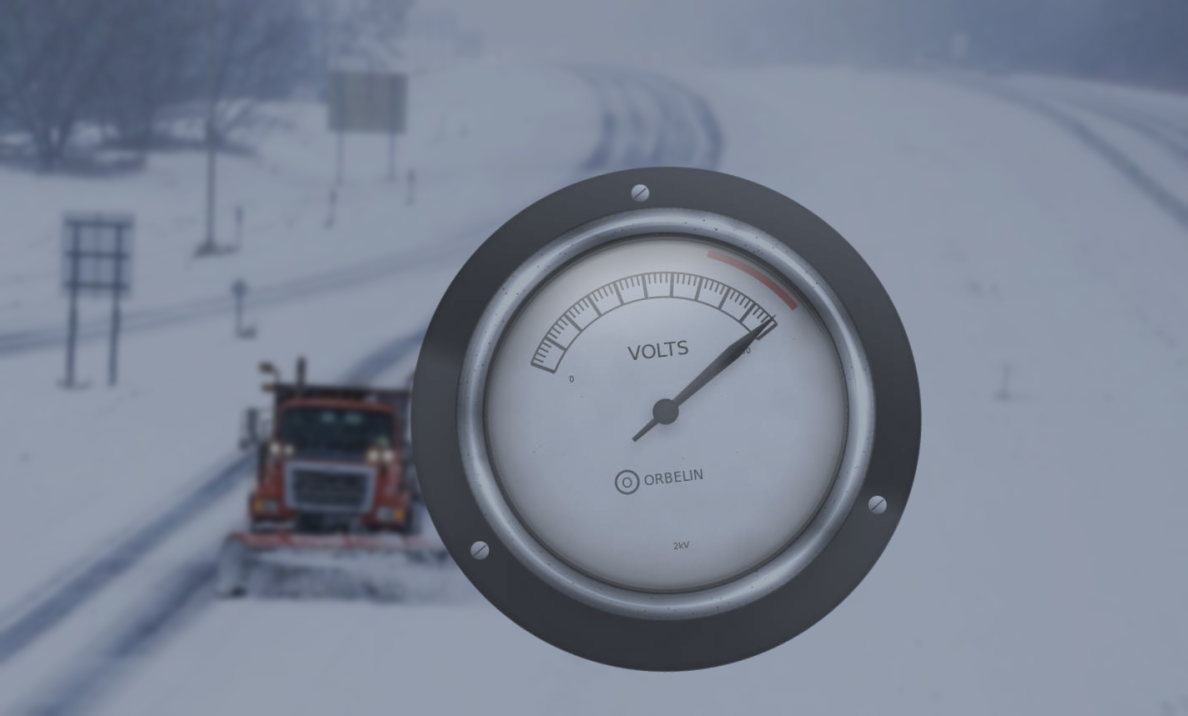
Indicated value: 490 V
